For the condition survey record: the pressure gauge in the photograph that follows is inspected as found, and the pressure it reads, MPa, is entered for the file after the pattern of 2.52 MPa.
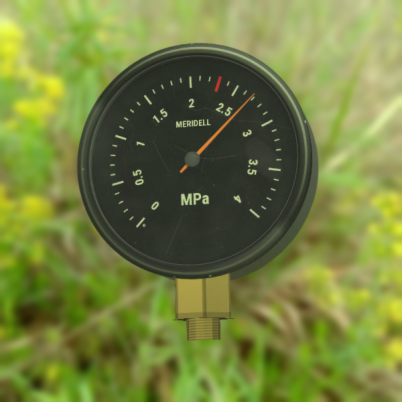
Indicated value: 2.7 MPa
